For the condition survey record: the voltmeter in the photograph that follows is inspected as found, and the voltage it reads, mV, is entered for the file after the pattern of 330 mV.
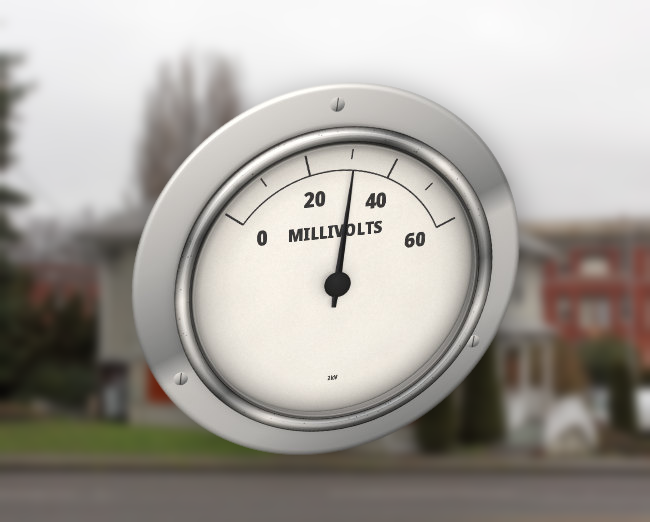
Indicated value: 30 mV
